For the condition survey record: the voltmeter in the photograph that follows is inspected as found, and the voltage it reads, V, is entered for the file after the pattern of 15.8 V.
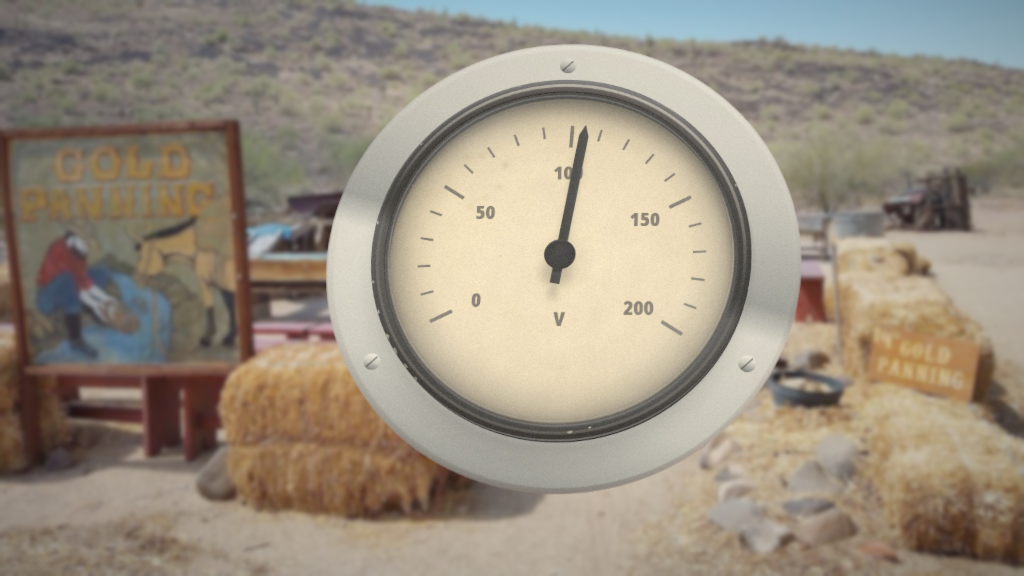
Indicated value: 105 V
